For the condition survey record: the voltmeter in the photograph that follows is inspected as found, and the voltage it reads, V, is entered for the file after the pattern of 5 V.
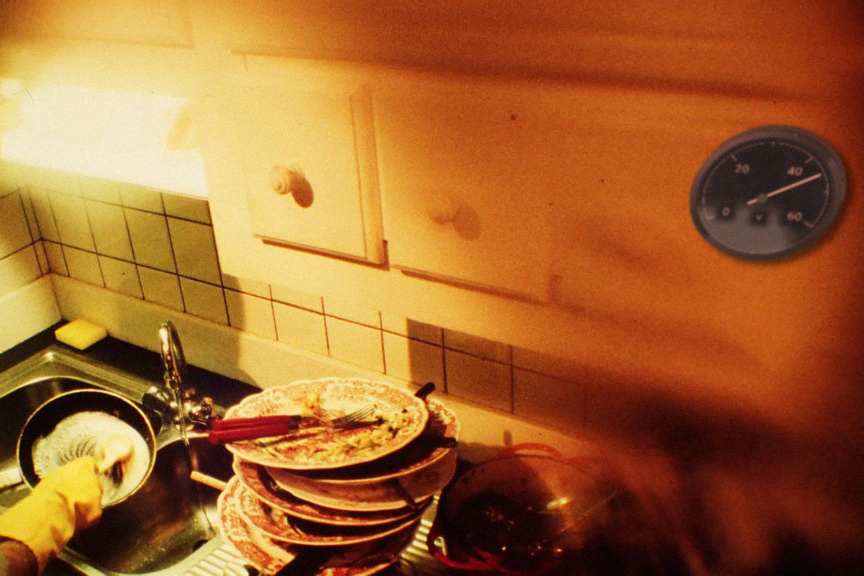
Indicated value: 45 V
